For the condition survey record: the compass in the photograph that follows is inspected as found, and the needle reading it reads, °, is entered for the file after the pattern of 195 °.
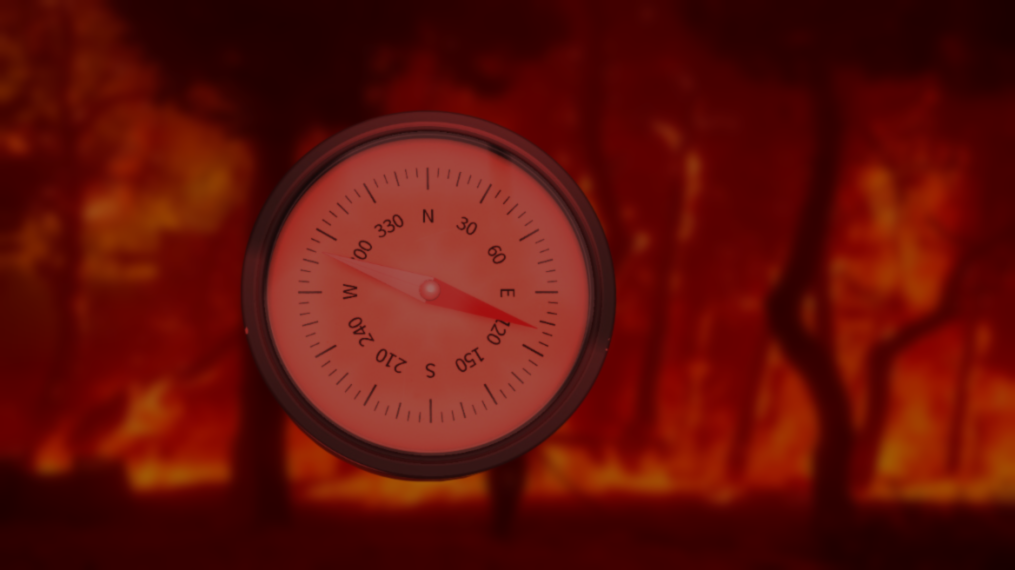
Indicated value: 110 °
